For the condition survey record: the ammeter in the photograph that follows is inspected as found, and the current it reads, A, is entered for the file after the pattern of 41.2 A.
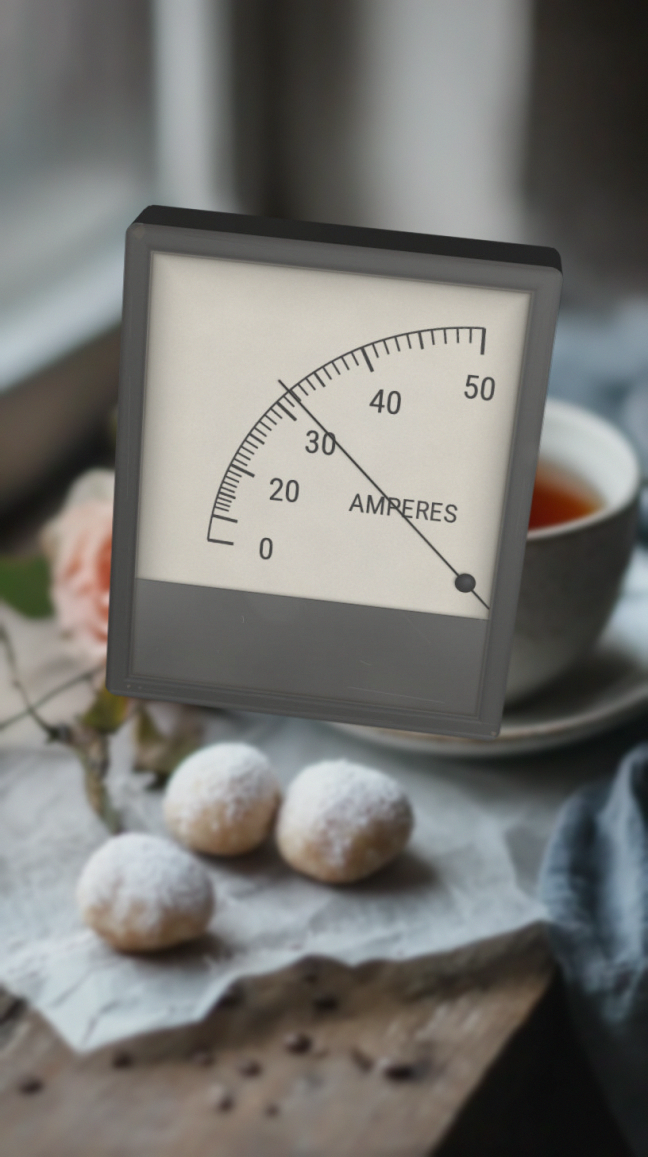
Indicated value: 32 A
